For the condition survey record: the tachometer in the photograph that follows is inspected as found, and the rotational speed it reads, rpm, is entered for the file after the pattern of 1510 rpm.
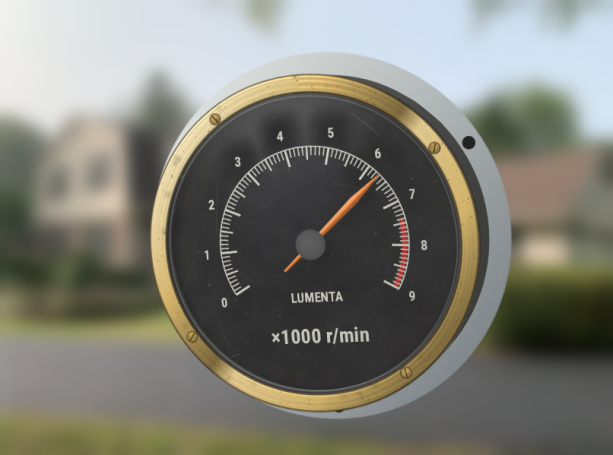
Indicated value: 6300 rpm
